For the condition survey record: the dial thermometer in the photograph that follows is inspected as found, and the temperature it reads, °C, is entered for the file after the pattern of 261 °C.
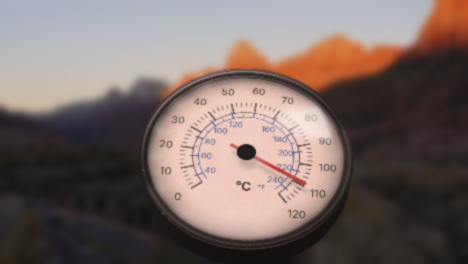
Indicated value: 110 °C
